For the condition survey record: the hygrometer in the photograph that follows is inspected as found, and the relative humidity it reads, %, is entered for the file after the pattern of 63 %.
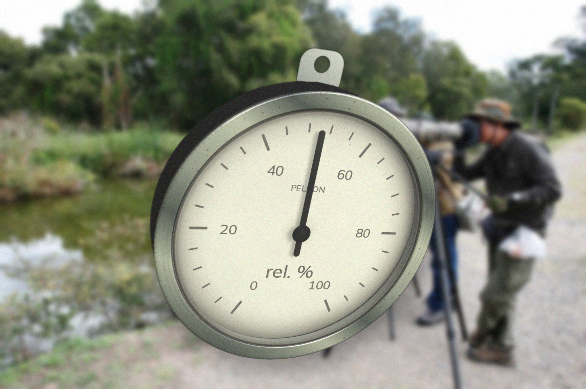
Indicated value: 50 %
